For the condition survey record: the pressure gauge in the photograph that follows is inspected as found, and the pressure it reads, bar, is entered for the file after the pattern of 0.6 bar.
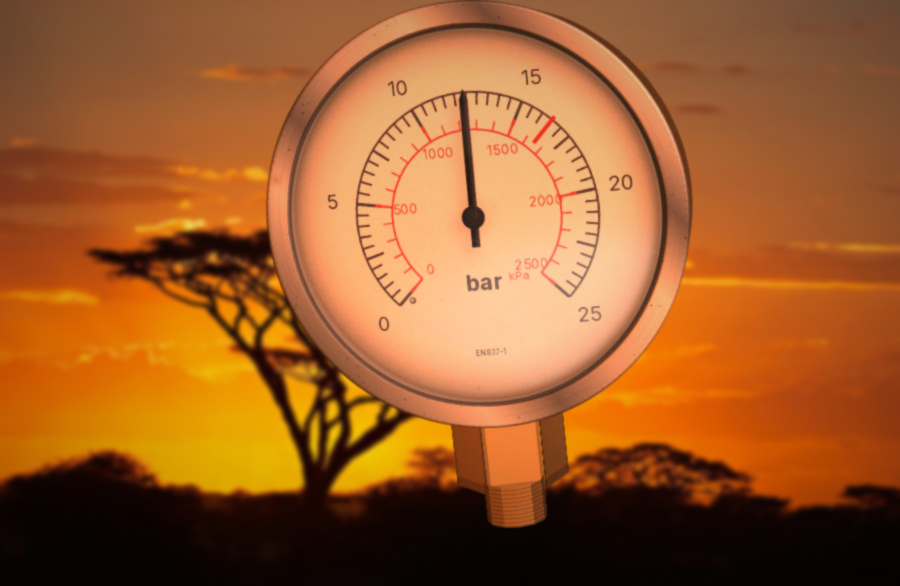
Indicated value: 12.5 bar
